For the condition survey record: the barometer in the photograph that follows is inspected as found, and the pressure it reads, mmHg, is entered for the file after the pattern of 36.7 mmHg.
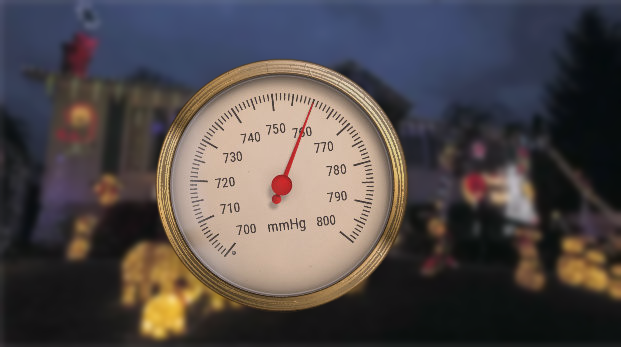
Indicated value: 760 mmHg
